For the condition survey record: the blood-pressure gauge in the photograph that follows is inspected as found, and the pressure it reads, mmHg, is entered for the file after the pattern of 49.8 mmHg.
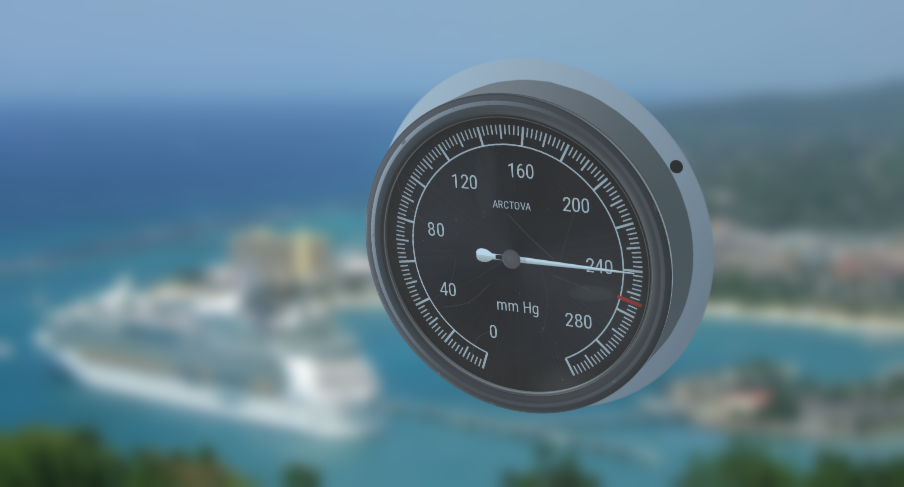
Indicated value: 240 mmHg
